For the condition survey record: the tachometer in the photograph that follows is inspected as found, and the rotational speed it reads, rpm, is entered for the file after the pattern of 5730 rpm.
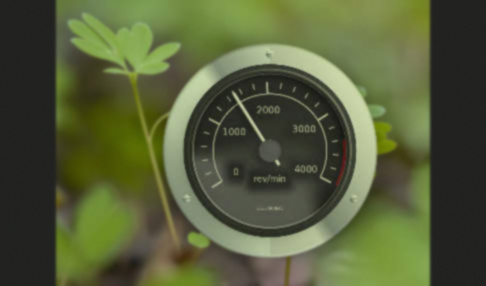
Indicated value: 1500 rpm
